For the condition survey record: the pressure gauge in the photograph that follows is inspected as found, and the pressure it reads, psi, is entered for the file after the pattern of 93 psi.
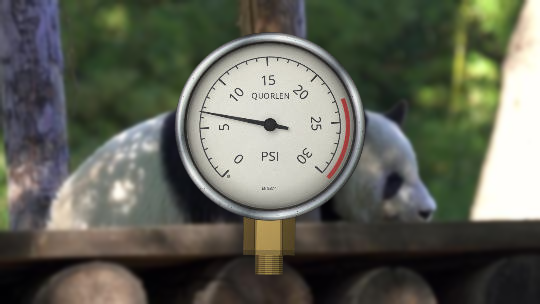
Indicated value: 6.5 psi
